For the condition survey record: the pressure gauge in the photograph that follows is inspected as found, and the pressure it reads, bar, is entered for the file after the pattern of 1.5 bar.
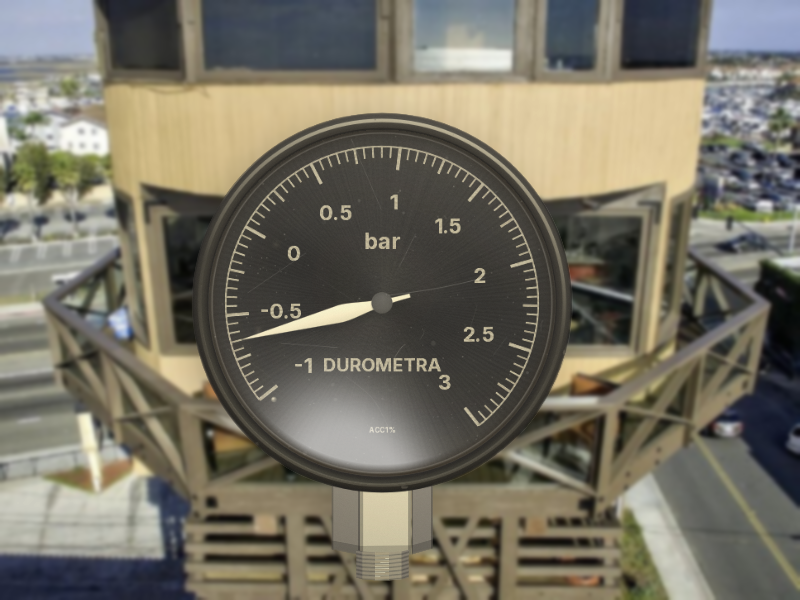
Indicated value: -0.65 bar
